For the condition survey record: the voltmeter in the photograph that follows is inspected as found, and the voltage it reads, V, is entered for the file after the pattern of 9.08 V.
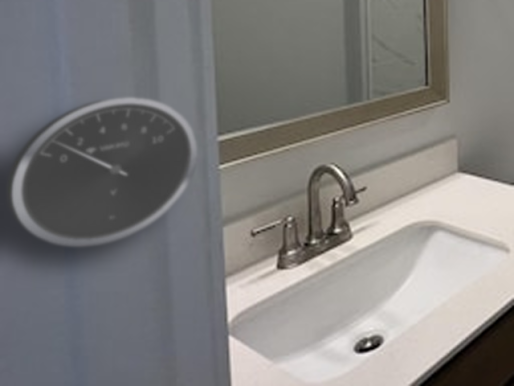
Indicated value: 1 V
